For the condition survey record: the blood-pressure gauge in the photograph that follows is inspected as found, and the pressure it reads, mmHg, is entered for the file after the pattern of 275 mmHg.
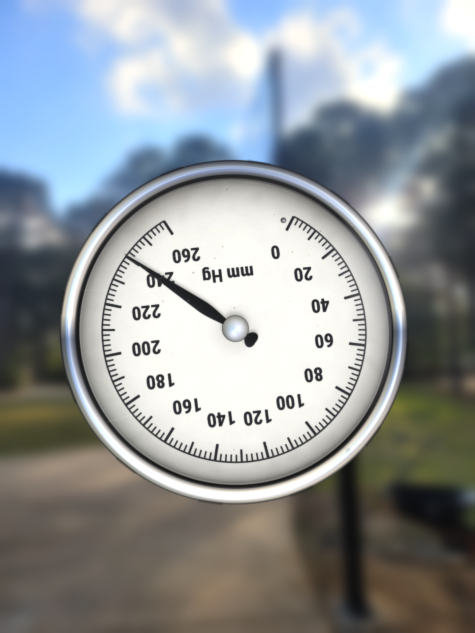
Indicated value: 240 mmHg
